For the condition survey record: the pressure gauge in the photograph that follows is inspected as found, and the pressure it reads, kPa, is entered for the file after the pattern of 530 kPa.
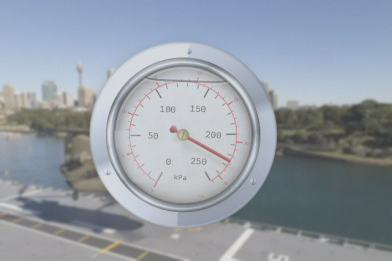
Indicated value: 225 kPa
